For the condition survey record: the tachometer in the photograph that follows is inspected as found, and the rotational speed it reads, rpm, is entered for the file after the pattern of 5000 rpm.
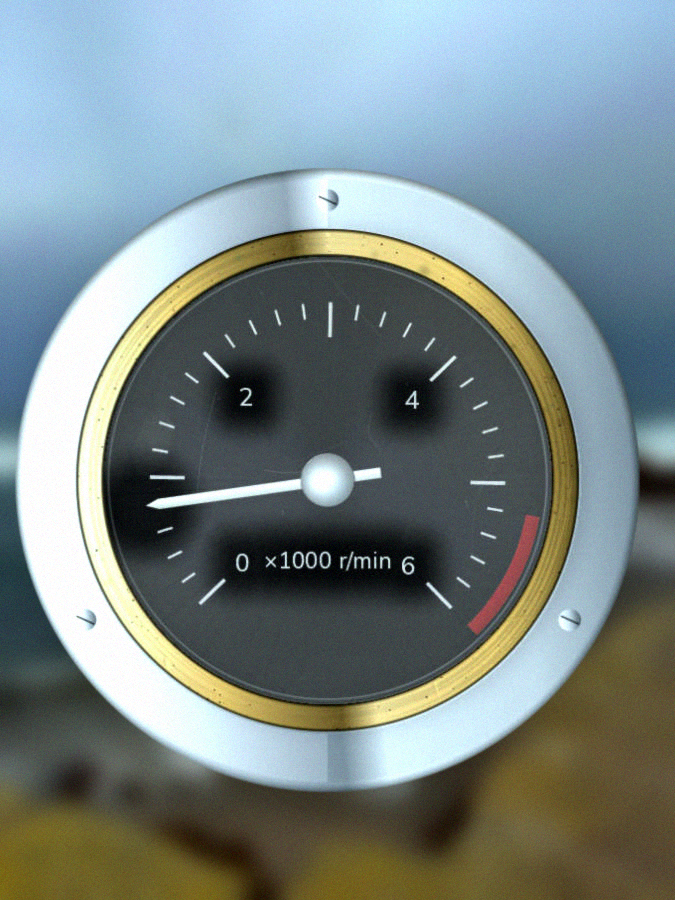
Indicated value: 800 rpm
